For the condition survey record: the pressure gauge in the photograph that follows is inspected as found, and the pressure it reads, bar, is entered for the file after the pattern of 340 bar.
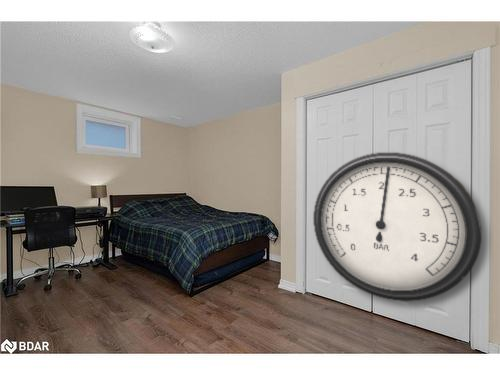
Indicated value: 2.1 bar
